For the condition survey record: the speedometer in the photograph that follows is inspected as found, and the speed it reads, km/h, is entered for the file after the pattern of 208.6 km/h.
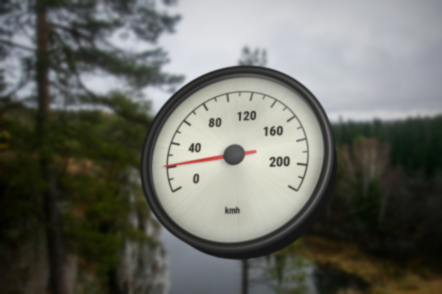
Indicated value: 20 km/h
